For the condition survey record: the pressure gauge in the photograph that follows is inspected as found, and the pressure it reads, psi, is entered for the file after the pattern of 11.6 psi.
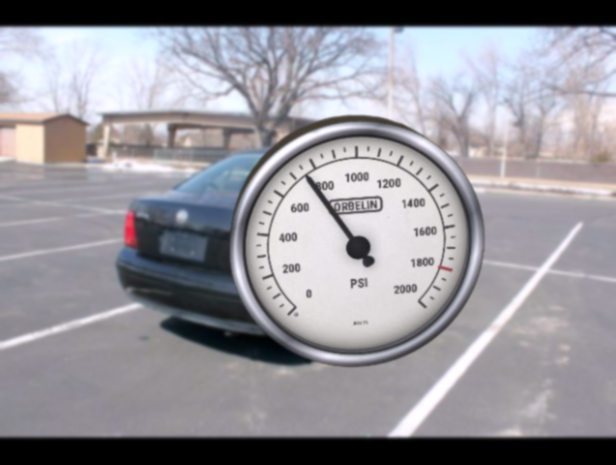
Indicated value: 750 psi
